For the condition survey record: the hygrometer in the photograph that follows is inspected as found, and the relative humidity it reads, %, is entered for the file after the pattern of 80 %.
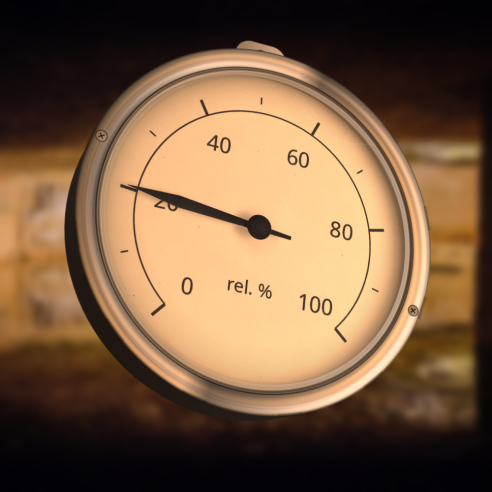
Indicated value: 20 %
